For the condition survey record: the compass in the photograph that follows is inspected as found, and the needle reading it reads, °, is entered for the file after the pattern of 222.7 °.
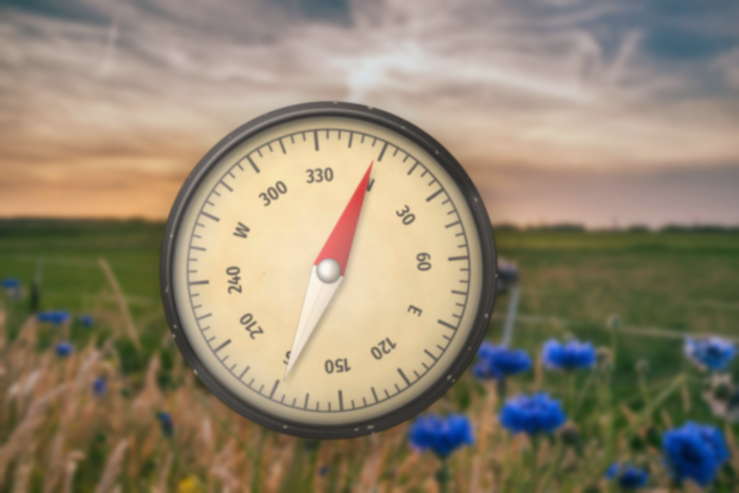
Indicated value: 357.5 °
